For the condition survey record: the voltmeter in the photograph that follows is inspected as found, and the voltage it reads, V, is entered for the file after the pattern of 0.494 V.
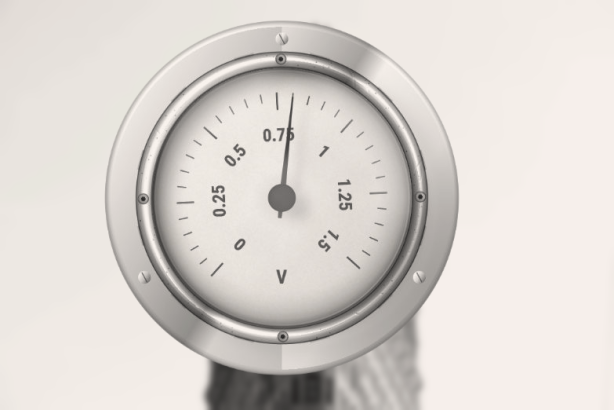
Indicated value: 0.8 V
